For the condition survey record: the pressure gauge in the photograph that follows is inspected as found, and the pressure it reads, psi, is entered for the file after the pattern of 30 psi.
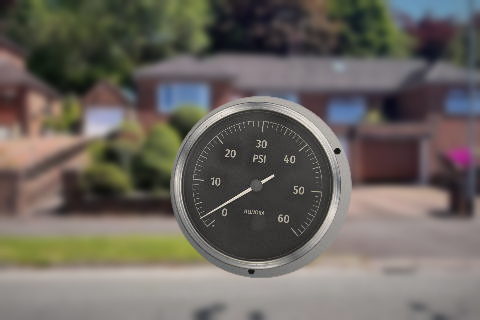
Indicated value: 2 psi
